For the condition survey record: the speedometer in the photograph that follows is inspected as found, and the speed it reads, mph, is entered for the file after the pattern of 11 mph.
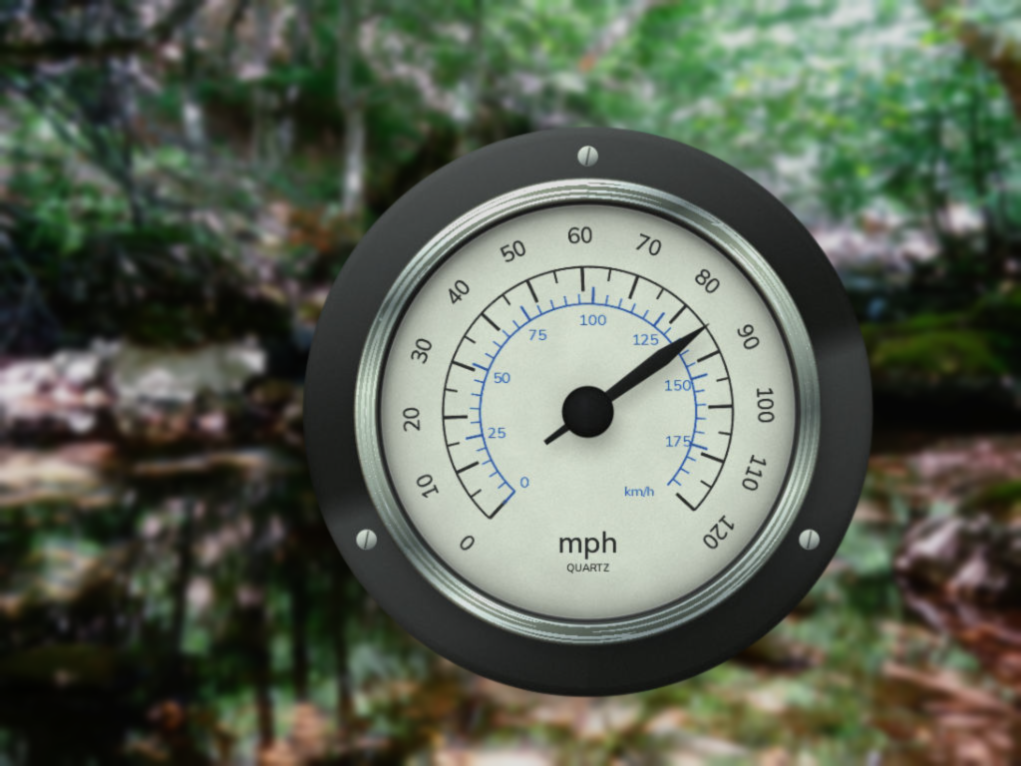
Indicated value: 85 mph
